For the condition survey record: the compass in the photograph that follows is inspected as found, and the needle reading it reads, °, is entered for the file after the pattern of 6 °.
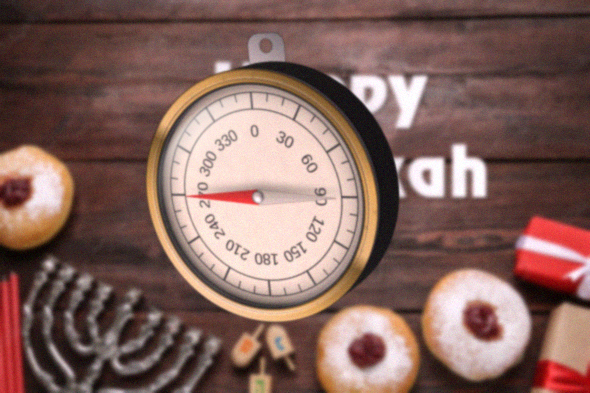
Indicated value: 270 °
